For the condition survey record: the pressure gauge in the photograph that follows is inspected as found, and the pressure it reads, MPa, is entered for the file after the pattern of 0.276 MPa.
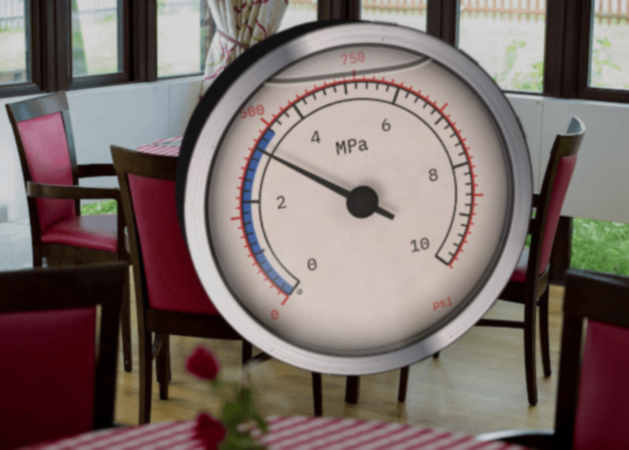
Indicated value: 3 MPa
